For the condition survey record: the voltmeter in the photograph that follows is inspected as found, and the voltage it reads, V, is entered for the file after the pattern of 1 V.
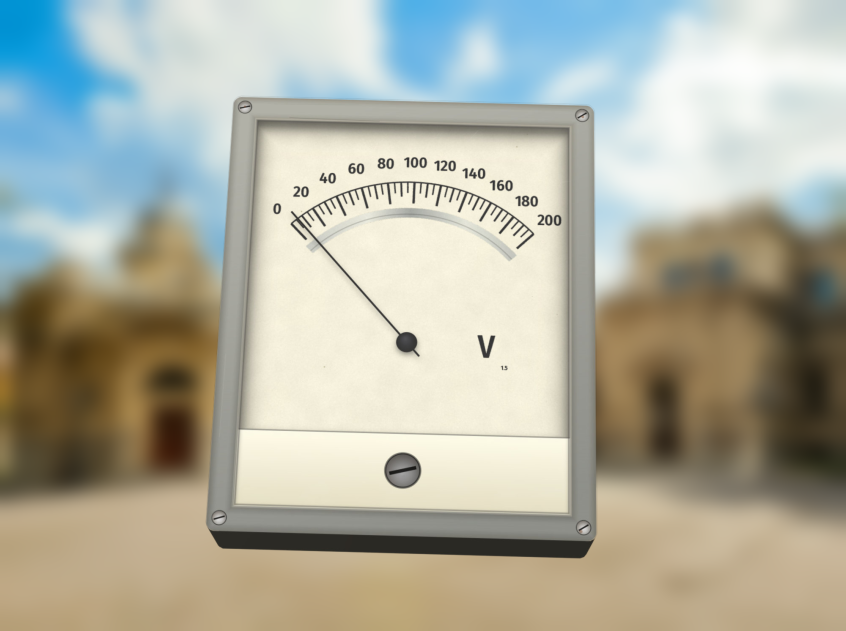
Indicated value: 5 V
